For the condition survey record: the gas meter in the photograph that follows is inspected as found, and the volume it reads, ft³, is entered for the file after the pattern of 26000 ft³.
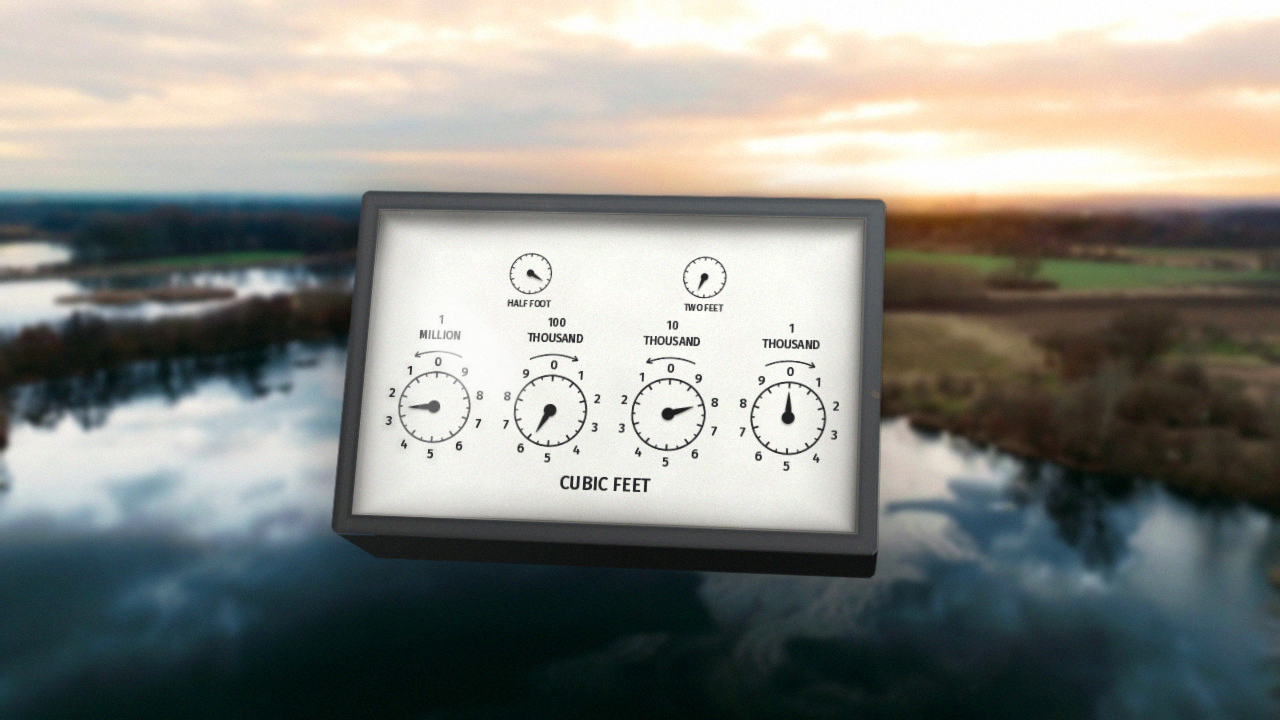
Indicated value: 258000 ft³
